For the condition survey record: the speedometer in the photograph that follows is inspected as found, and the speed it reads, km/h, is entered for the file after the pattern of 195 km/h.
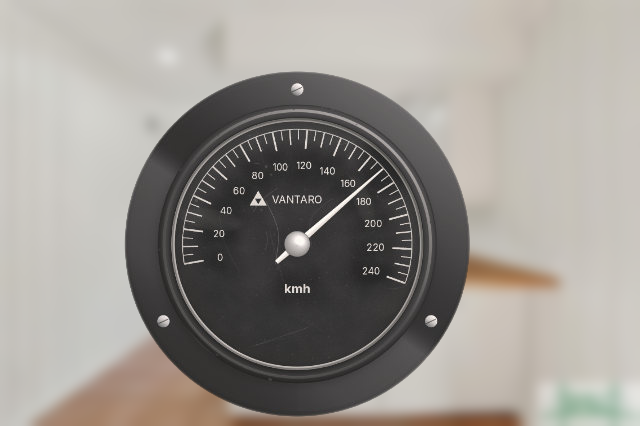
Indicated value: 170 km/h
